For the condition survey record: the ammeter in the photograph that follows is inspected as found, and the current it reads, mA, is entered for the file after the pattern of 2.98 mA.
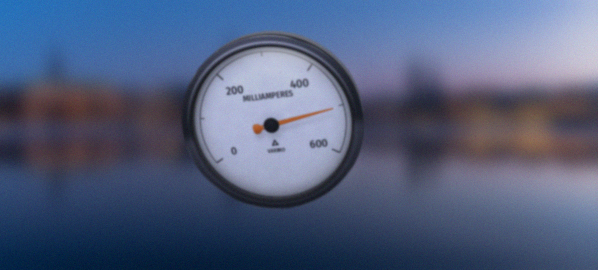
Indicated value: 500 mA
